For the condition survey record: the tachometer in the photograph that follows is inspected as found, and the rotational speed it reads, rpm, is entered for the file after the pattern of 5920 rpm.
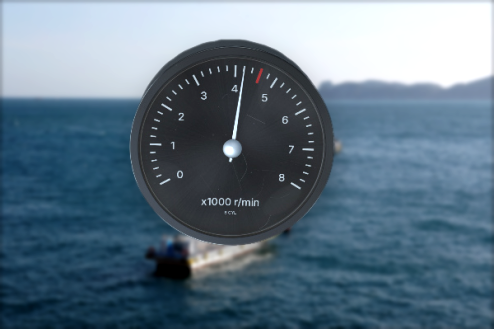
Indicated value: 4200 rpm
